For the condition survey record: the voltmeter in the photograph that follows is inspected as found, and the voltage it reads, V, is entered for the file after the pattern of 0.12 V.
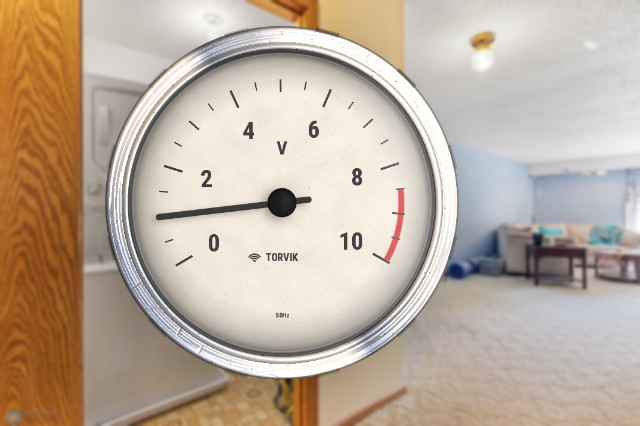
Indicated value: 1 V
